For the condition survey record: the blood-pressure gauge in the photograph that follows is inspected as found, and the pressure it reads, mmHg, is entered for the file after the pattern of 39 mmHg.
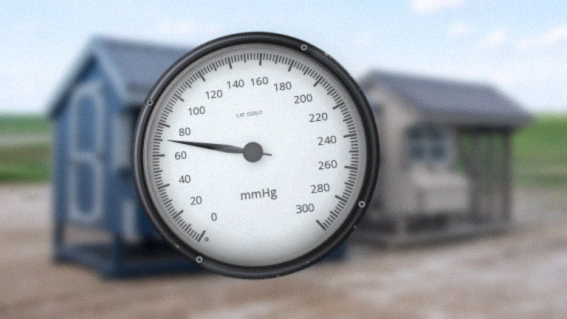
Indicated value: 70 mmHg
